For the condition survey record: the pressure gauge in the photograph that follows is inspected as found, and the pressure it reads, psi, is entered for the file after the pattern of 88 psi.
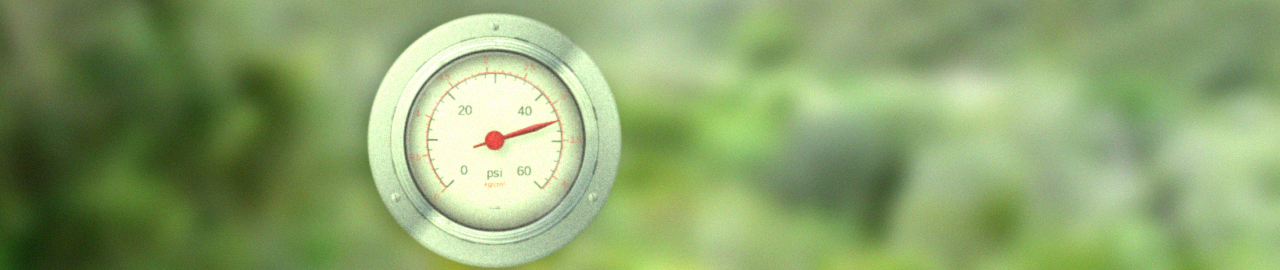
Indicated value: 46 psi
